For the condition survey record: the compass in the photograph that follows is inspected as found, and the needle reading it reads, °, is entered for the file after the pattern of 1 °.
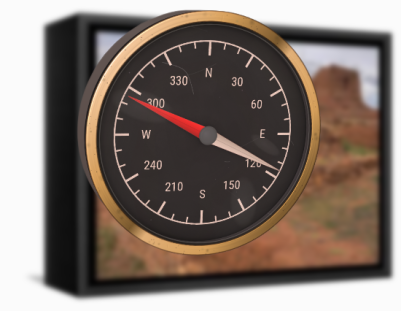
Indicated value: 295 °
